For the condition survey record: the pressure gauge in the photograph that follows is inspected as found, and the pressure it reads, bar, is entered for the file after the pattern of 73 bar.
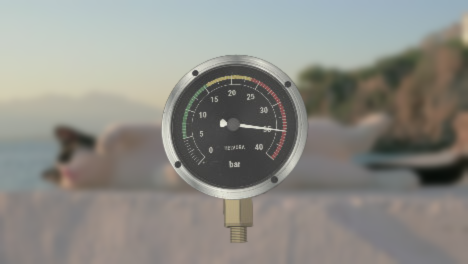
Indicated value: 35 bar
